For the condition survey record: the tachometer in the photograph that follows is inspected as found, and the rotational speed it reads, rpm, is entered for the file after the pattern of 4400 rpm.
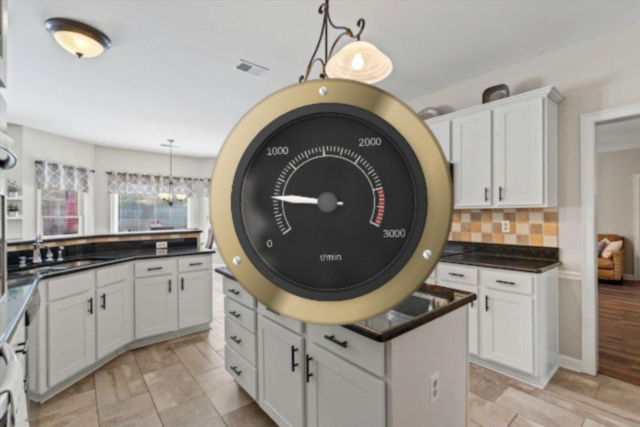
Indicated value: 500 rpm
